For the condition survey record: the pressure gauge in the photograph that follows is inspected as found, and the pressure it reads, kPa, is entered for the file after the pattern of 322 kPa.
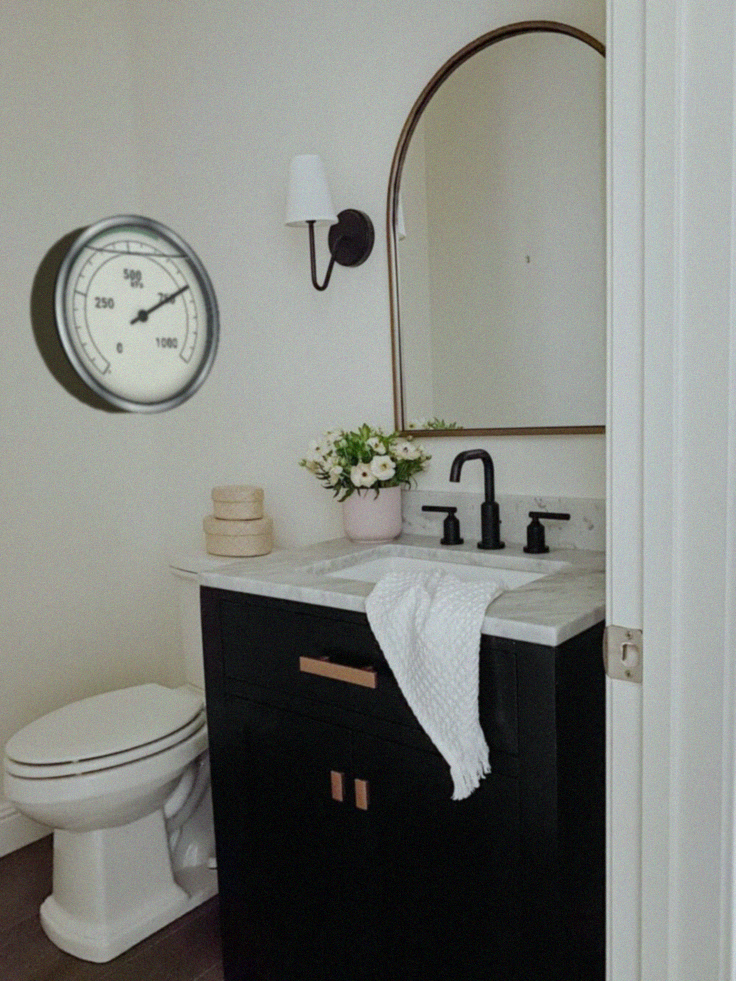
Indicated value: 750 kPa
